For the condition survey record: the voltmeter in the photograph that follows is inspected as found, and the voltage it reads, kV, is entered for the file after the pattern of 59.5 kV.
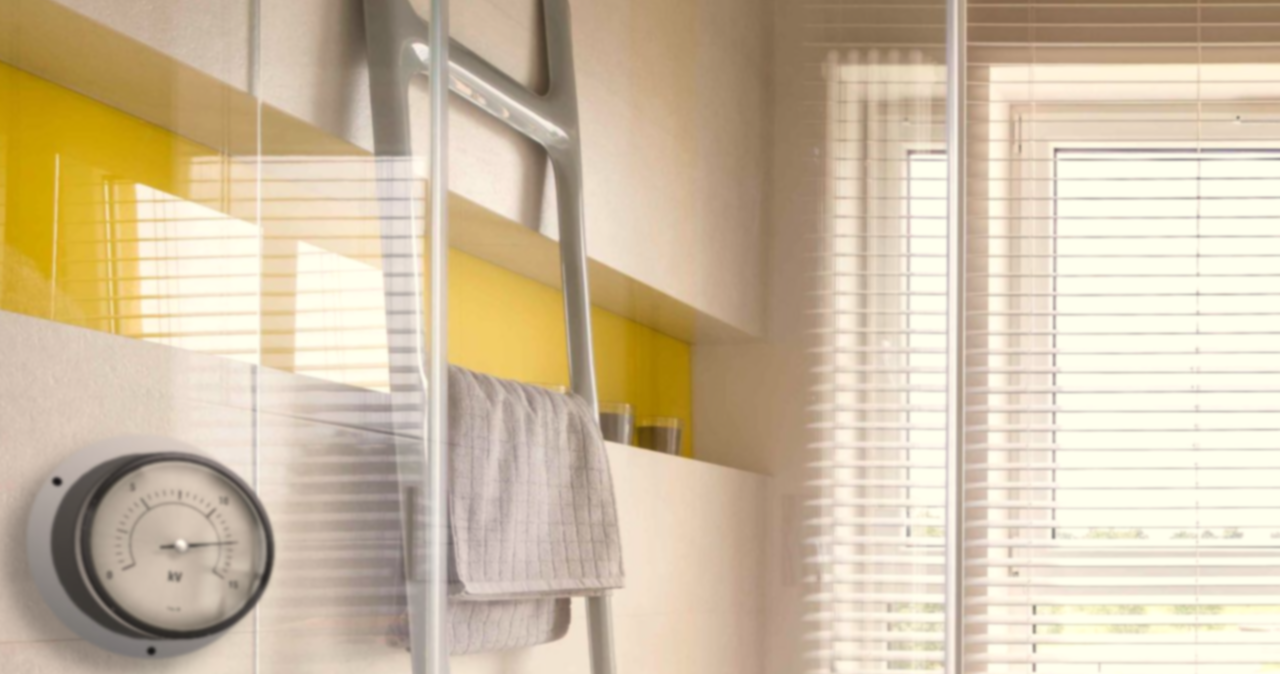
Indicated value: 12.5 kV
